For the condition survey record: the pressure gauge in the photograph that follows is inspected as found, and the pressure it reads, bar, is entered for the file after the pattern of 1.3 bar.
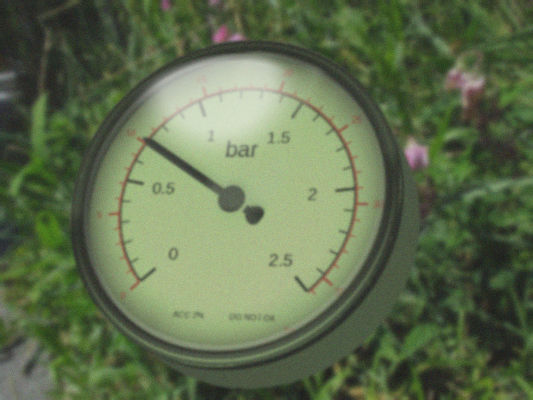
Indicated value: 0.7 bar
